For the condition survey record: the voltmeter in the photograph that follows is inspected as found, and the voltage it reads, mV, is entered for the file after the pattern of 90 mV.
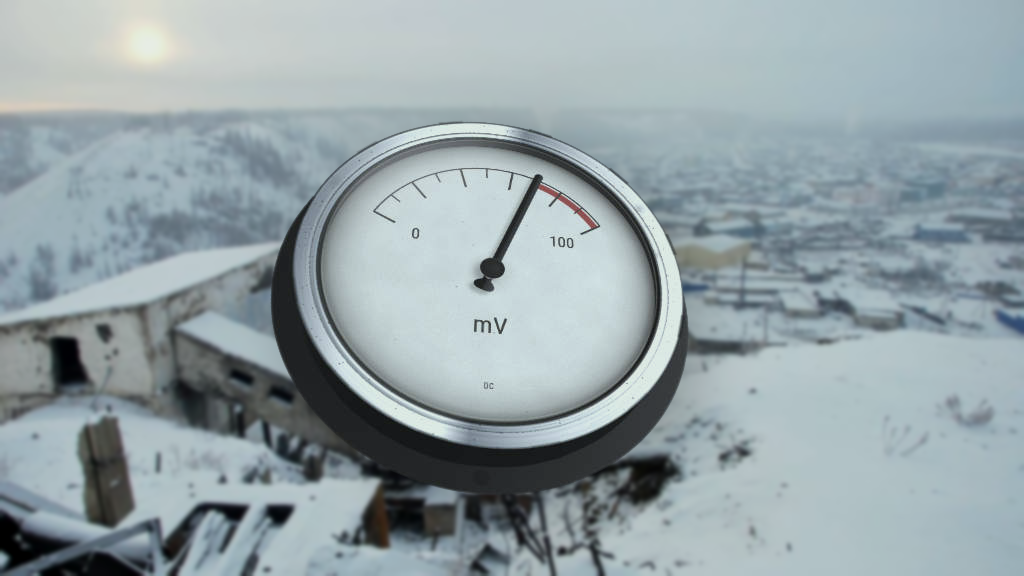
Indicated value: 70 mV
